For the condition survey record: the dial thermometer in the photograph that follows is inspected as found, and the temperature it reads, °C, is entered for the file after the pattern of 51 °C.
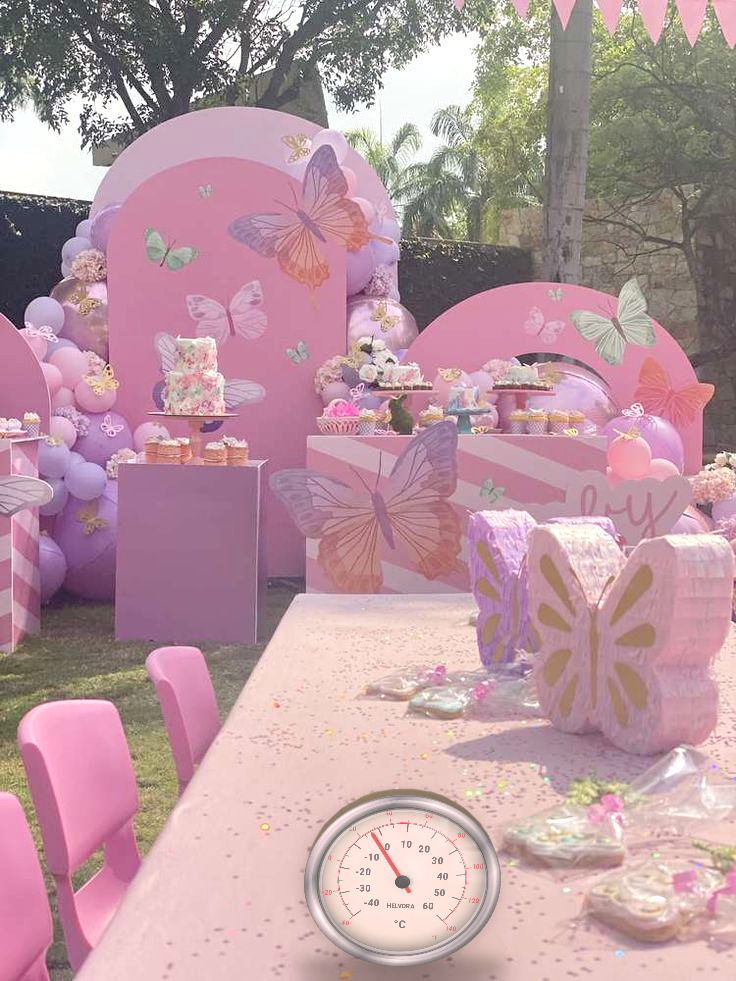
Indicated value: -2.5 °C
